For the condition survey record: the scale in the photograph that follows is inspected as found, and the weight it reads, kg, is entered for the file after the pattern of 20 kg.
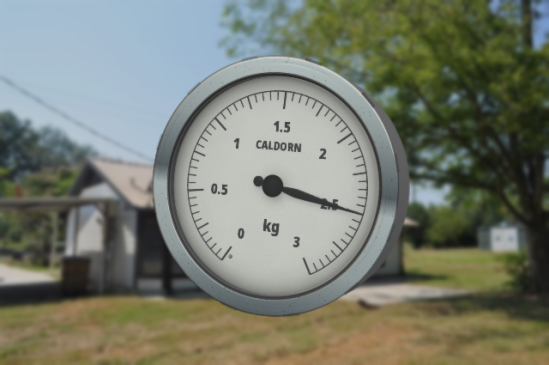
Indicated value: 2.5 kg
